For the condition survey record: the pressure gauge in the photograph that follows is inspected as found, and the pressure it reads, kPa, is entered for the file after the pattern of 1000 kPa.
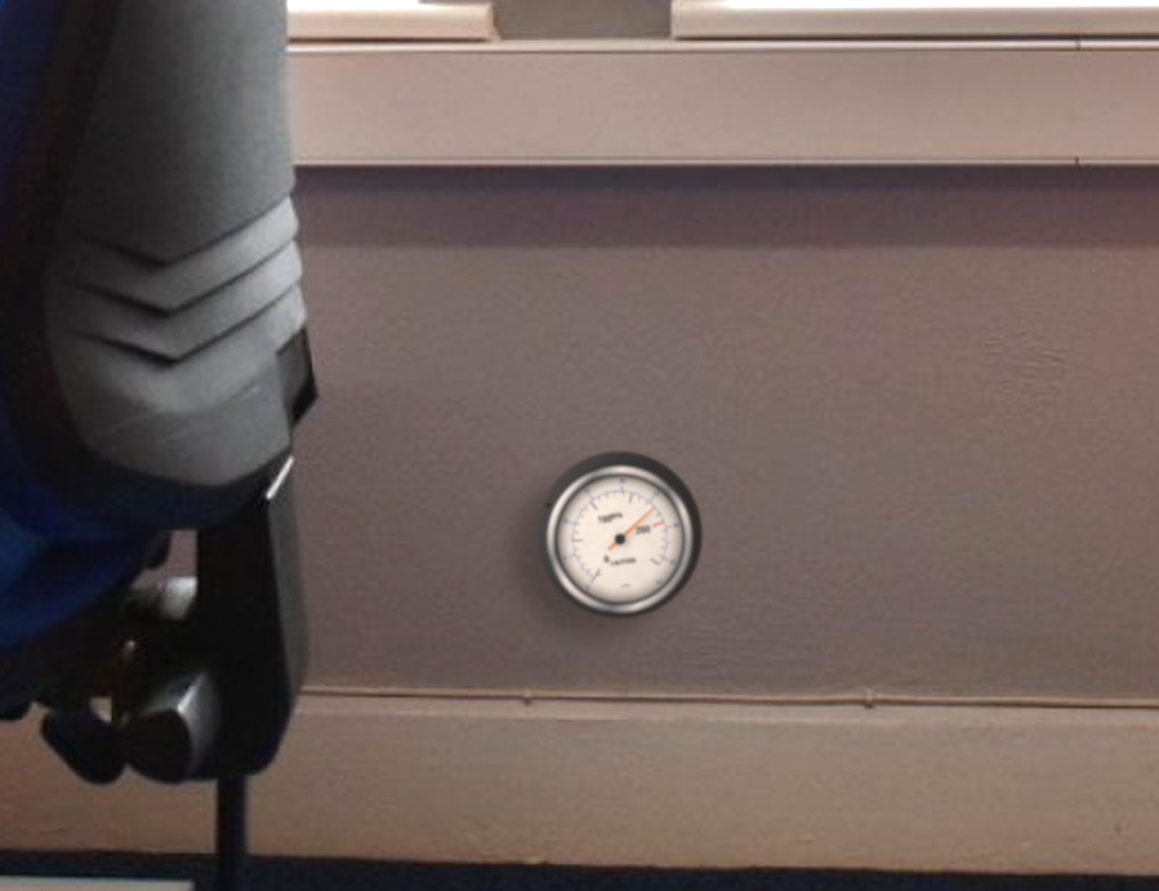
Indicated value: 180 kPa
